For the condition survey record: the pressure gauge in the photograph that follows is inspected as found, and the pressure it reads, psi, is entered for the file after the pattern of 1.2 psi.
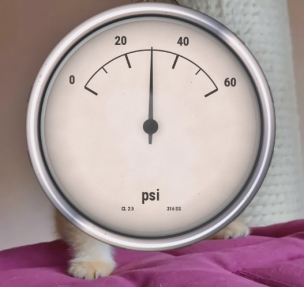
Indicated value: 30 psi
